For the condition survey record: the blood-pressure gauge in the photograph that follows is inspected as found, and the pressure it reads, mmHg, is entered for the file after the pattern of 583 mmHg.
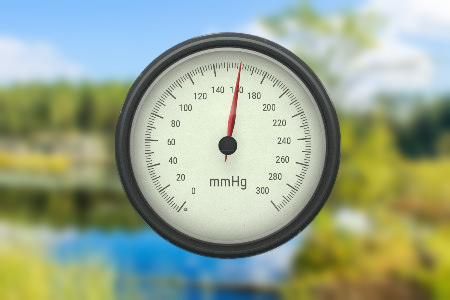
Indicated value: 160 mmHg
